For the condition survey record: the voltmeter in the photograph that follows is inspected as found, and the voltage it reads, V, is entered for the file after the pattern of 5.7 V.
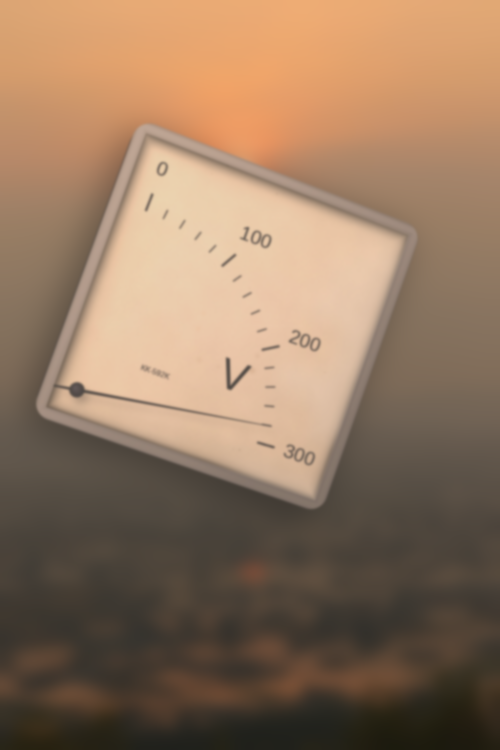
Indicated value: 280 V
